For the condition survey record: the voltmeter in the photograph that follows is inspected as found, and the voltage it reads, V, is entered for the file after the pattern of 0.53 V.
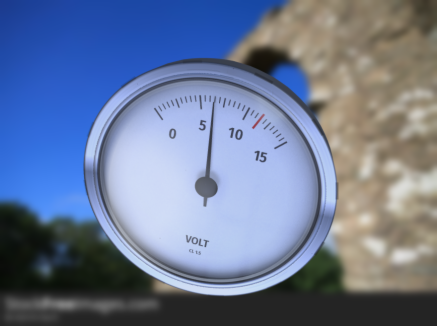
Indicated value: 6.5 V
